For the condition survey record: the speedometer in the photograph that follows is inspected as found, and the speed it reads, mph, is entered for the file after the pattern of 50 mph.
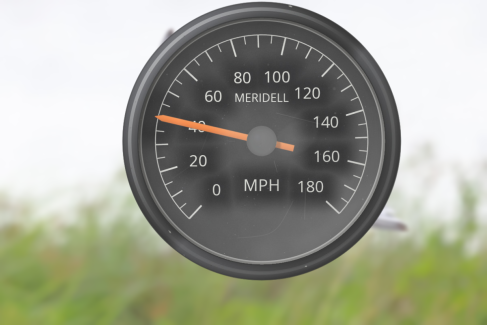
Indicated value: 40 mph
